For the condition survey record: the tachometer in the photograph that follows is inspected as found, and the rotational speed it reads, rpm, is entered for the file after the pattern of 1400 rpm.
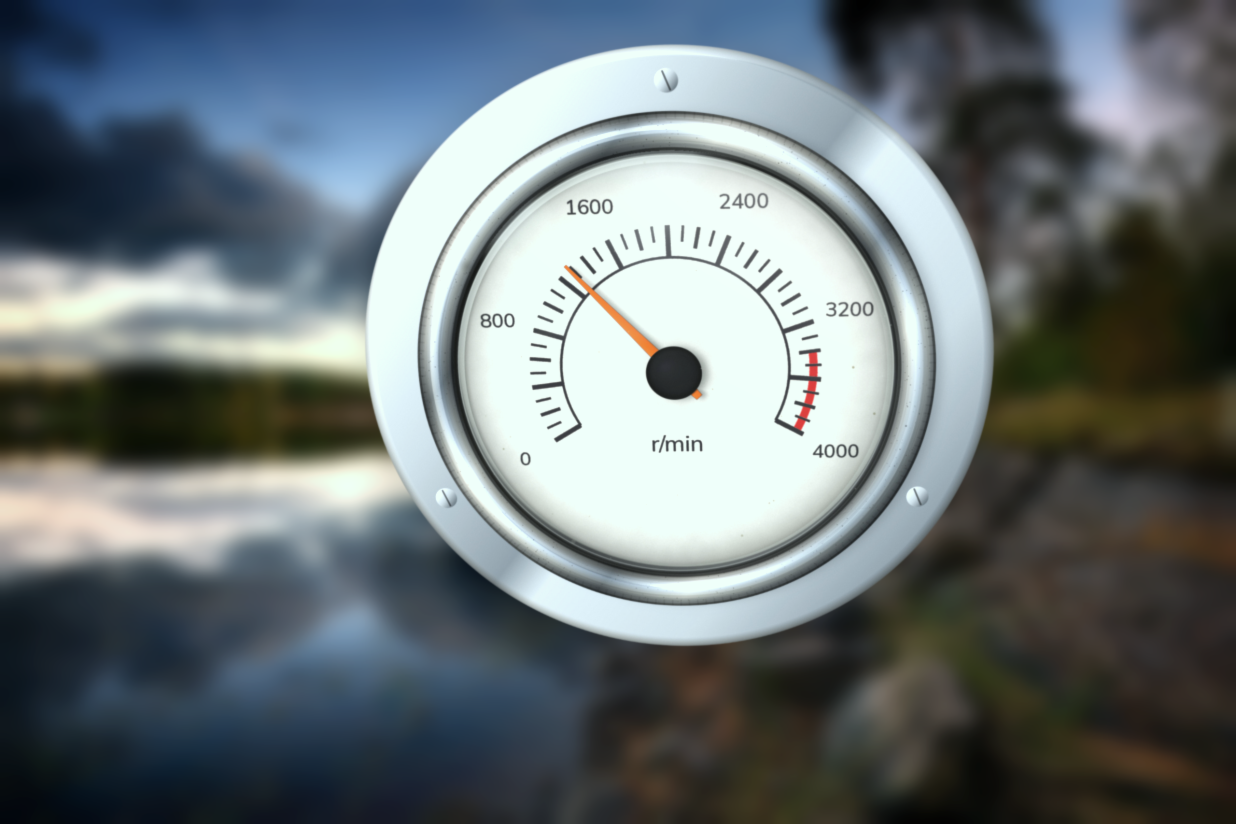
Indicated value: 1300 rpm
